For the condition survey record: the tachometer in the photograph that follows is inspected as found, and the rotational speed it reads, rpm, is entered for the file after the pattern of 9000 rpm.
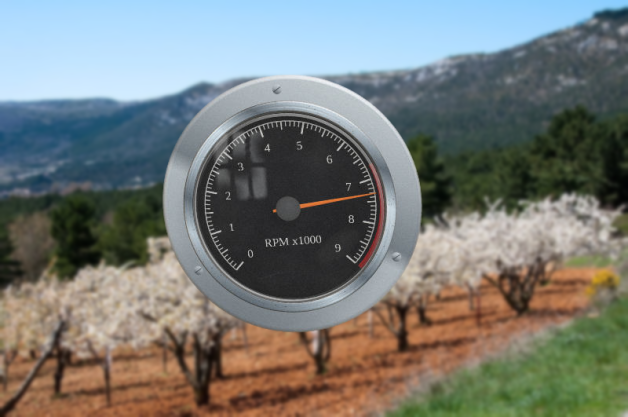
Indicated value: 7300 rpm
